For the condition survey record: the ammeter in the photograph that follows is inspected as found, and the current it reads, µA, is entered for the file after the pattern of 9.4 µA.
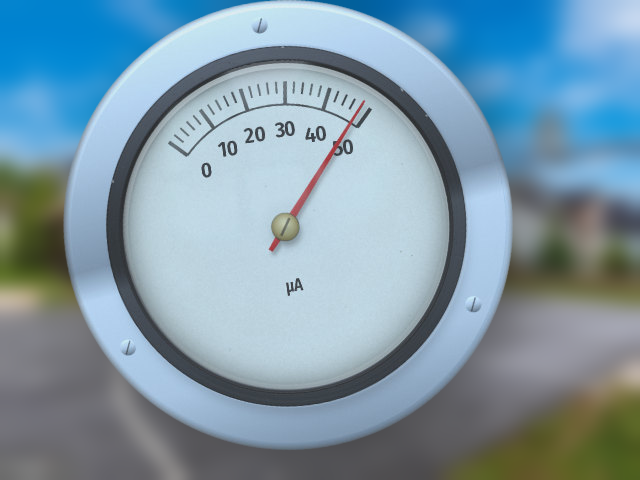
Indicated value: 48 µA
